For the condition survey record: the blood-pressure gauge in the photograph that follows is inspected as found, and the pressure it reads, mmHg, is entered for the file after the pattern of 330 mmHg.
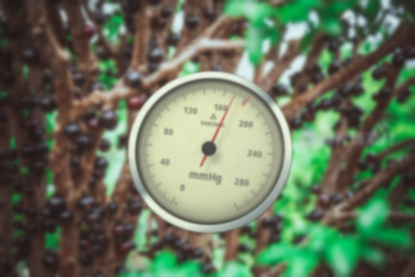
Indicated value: 170 mmHg
